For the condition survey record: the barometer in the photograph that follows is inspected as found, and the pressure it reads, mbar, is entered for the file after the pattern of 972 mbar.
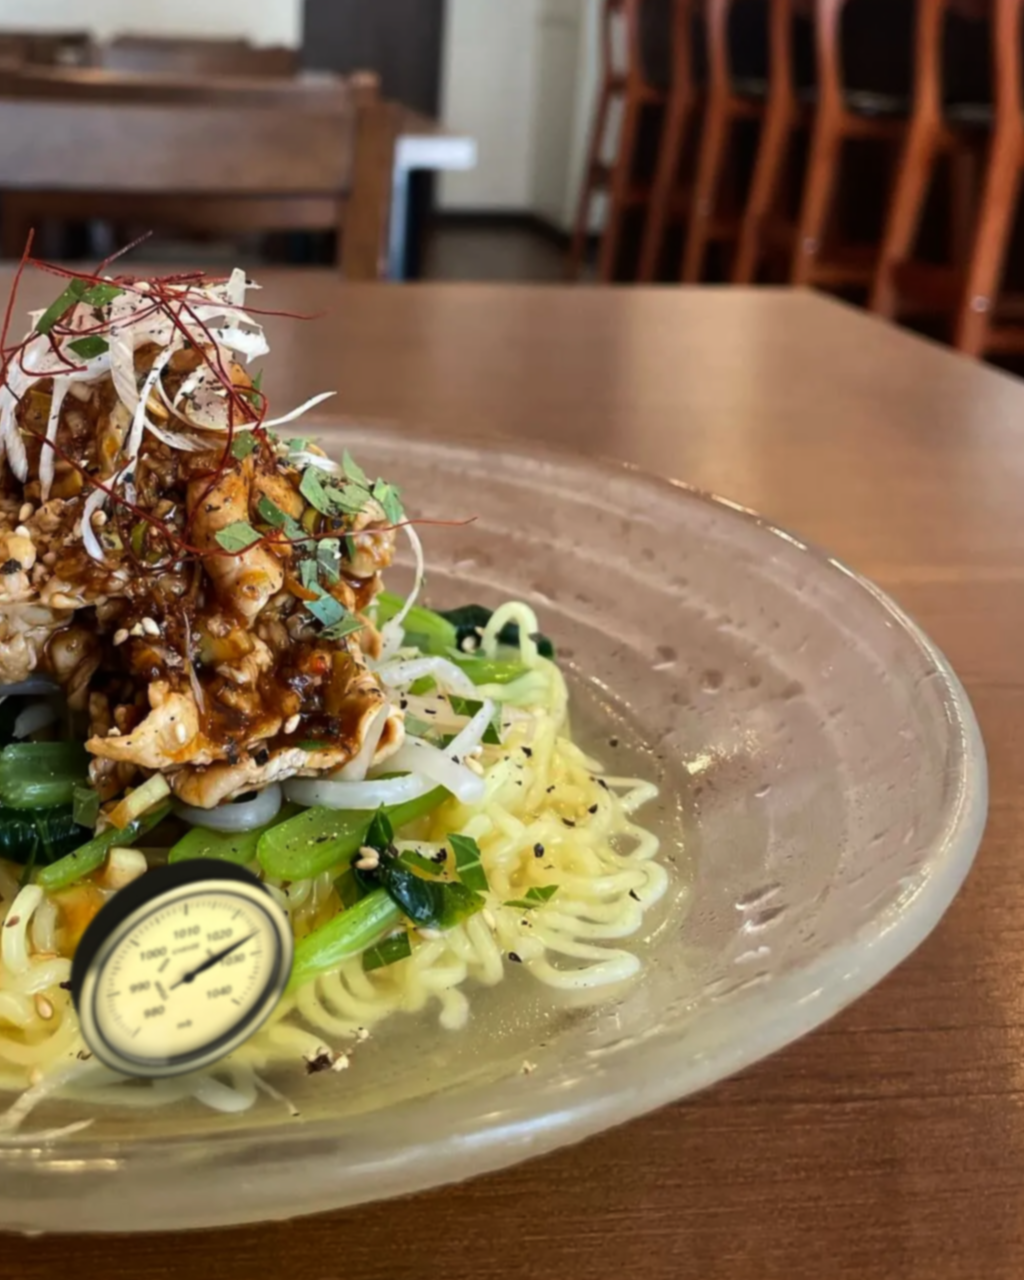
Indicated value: 1025 mbar
